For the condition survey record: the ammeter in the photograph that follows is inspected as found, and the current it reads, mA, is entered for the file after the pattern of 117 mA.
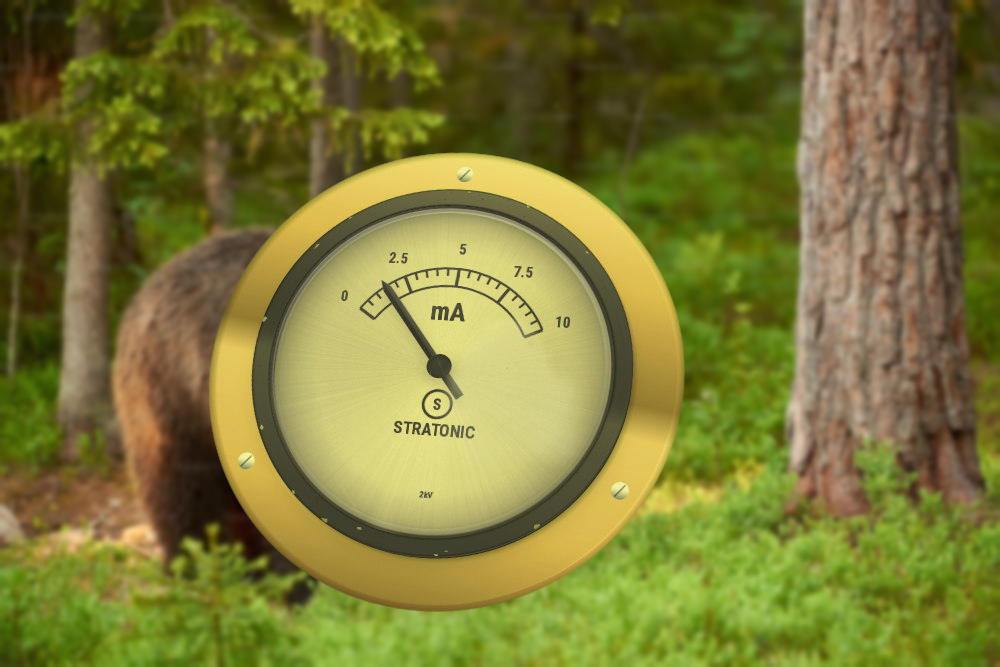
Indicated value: 1.5 mA
